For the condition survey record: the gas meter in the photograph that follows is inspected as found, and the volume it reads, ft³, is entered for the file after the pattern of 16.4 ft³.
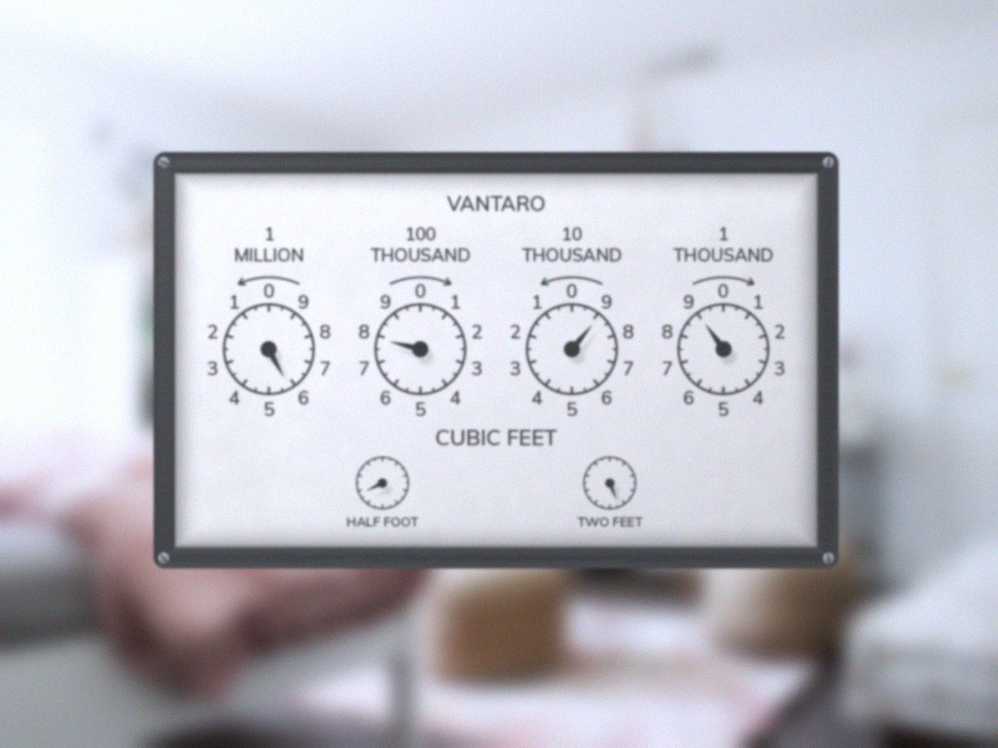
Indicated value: 578900 ft³
